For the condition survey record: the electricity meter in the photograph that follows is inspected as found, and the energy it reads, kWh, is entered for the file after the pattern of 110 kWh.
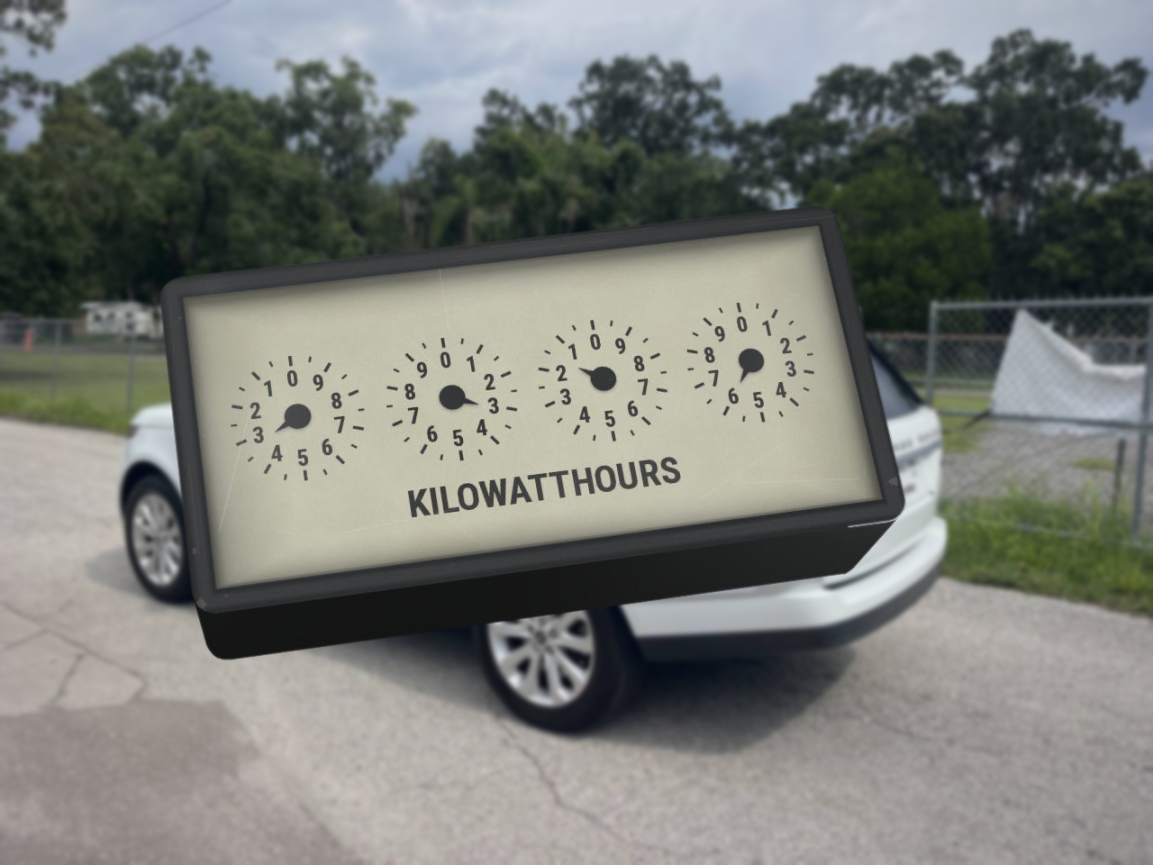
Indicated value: 3316 kWh
